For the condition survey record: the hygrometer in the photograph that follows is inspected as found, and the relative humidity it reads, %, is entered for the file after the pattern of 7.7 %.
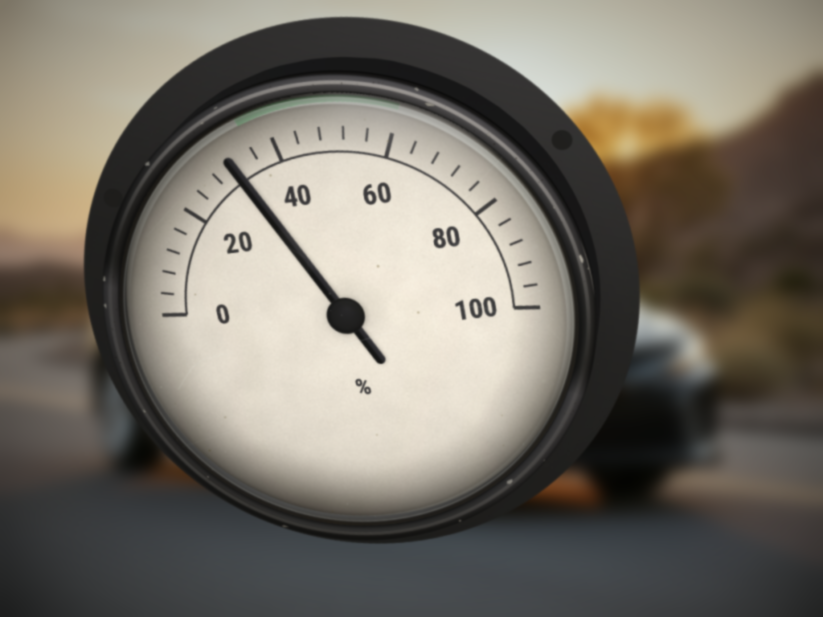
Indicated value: 32 %
